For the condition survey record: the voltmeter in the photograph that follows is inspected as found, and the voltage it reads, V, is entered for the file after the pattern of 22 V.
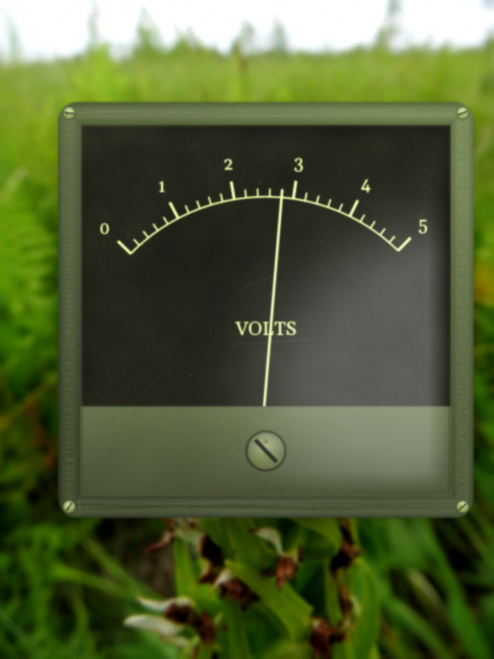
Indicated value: 2.8 V
